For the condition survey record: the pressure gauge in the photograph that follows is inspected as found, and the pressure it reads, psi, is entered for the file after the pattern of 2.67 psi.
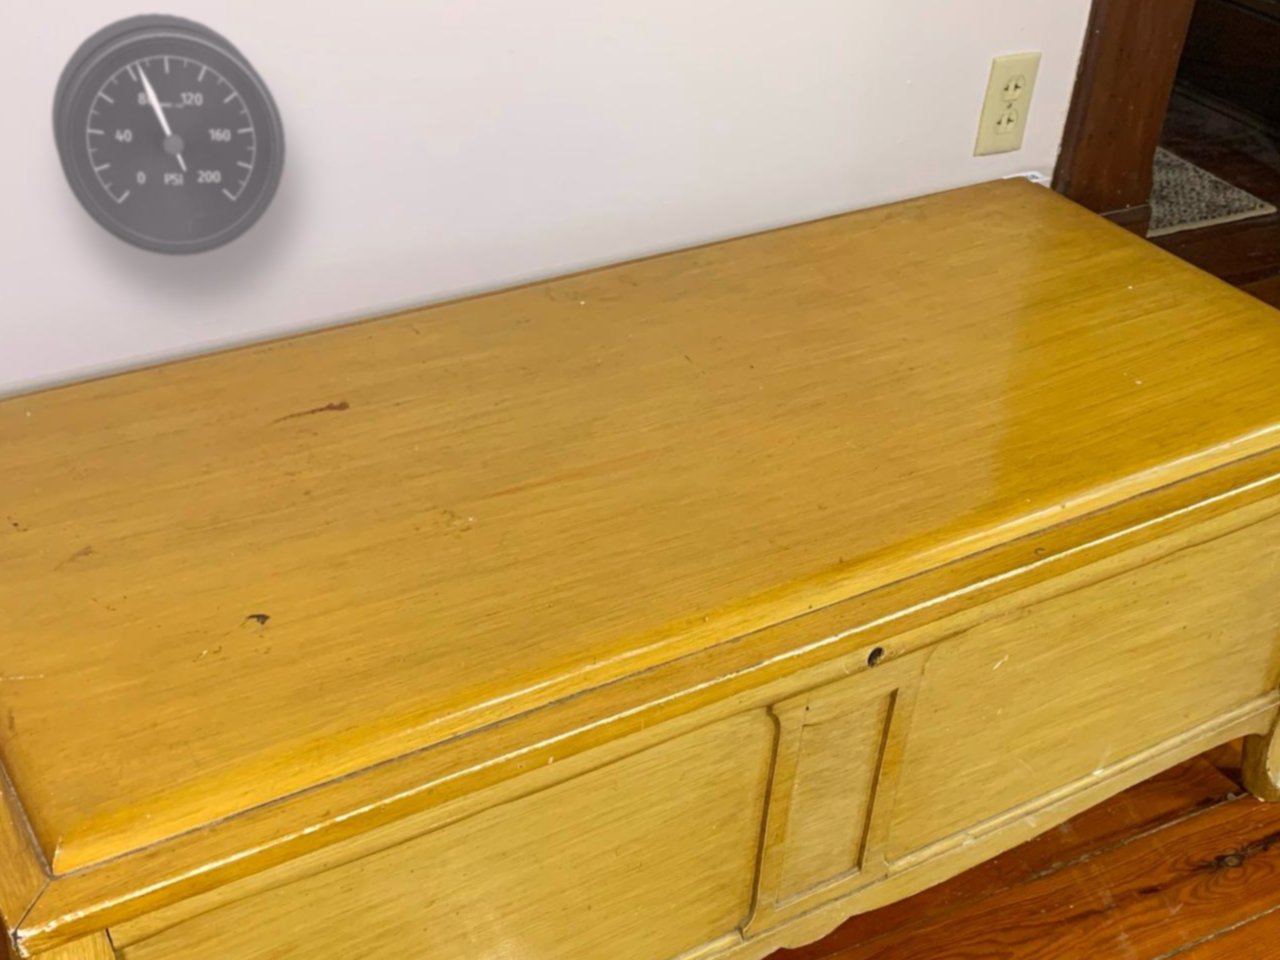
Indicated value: 85 psi
